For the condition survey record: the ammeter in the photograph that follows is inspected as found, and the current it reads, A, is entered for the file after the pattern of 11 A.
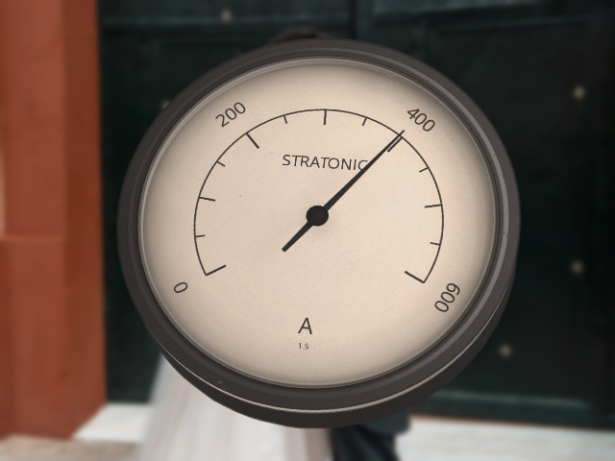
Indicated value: 400 A
